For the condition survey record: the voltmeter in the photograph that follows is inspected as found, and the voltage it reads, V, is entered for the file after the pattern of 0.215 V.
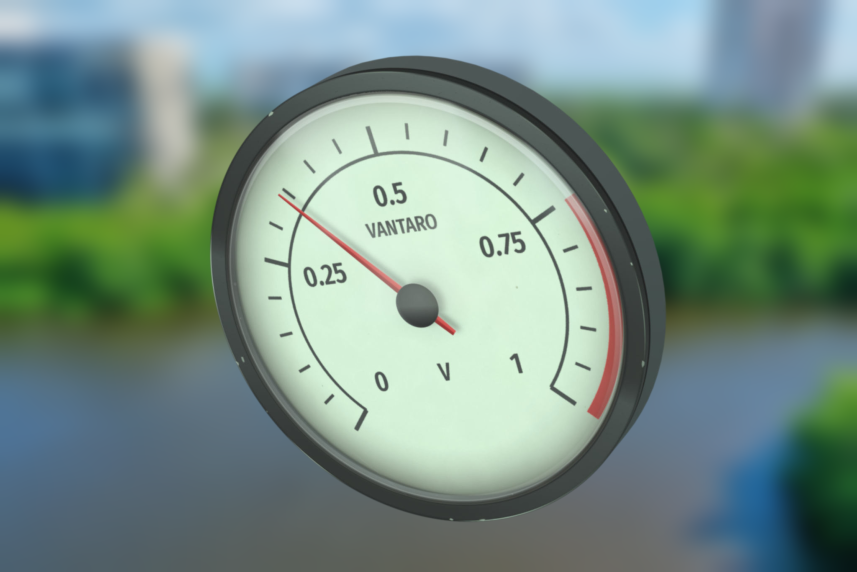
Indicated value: 0.35 V
